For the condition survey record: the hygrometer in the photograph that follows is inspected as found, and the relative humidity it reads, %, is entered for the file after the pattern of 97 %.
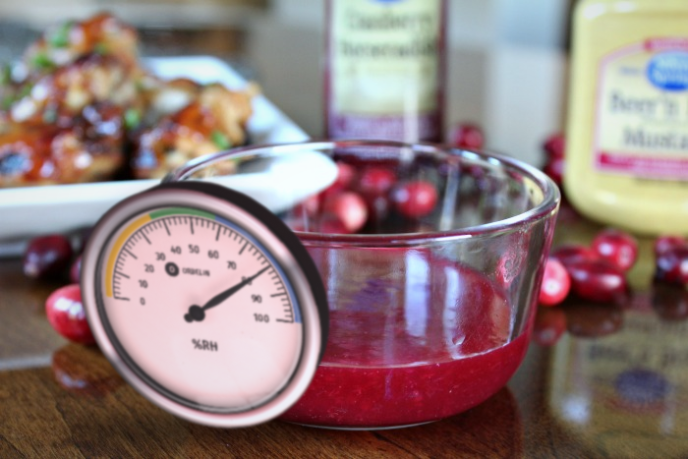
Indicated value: 80 %
